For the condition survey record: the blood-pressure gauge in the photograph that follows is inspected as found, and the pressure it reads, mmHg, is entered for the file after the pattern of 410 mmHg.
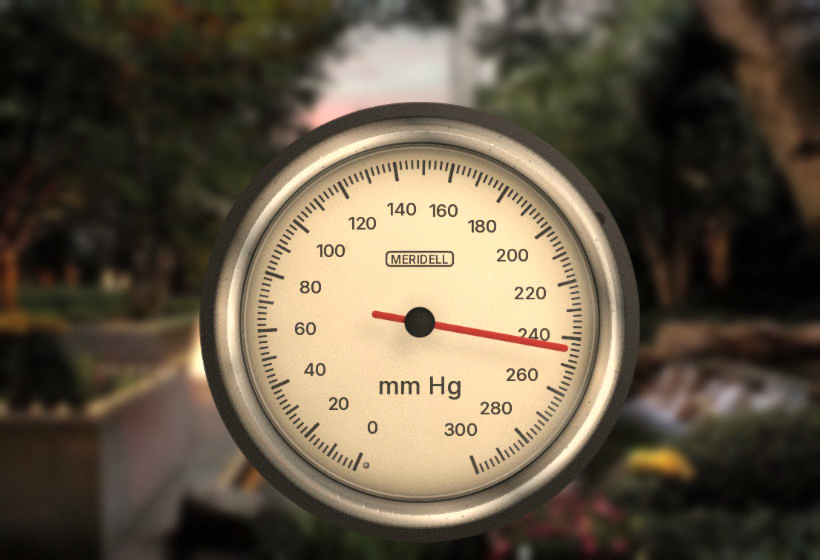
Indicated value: 244 mmHg
